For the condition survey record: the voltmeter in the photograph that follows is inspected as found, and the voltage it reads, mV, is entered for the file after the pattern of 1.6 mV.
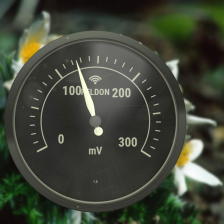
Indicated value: 125 mV
